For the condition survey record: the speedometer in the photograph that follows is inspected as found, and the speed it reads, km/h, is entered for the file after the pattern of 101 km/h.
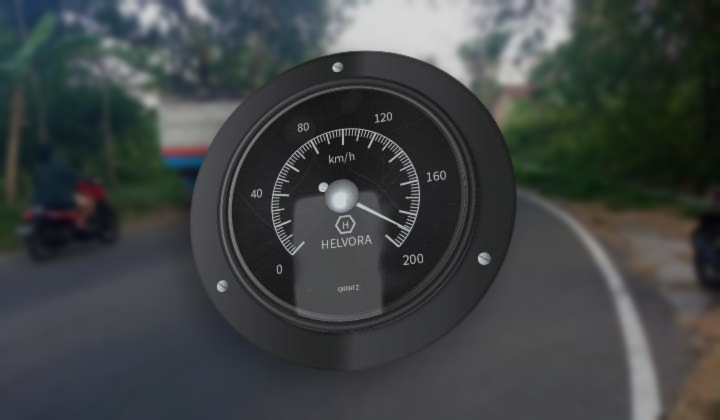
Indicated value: 190 km/h
